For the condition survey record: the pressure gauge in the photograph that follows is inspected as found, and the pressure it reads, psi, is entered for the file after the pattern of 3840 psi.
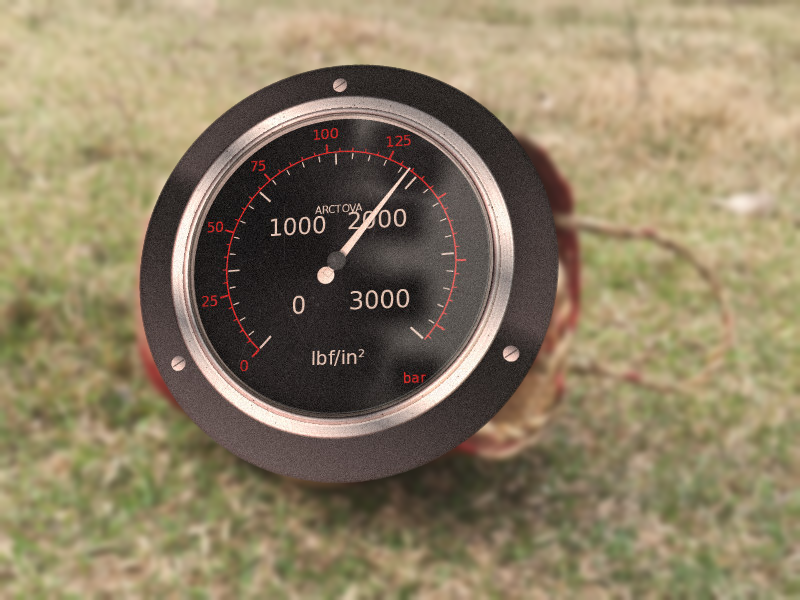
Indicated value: 1950 psi
